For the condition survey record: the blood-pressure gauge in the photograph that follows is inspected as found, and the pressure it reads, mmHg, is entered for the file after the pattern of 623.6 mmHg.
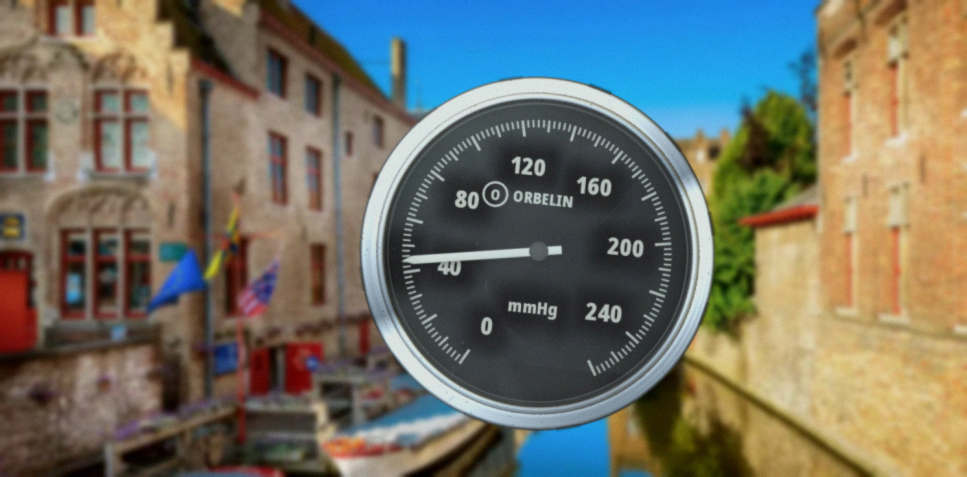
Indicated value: 44 mmHg
